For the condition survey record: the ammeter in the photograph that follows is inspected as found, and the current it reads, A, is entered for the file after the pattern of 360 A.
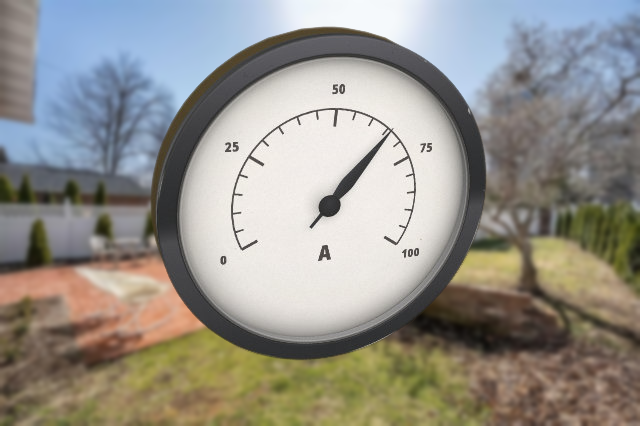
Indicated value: 65 A
